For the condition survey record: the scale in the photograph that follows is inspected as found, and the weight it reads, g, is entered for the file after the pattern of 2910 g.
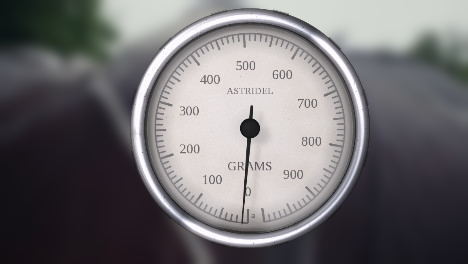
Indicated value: 10 g
